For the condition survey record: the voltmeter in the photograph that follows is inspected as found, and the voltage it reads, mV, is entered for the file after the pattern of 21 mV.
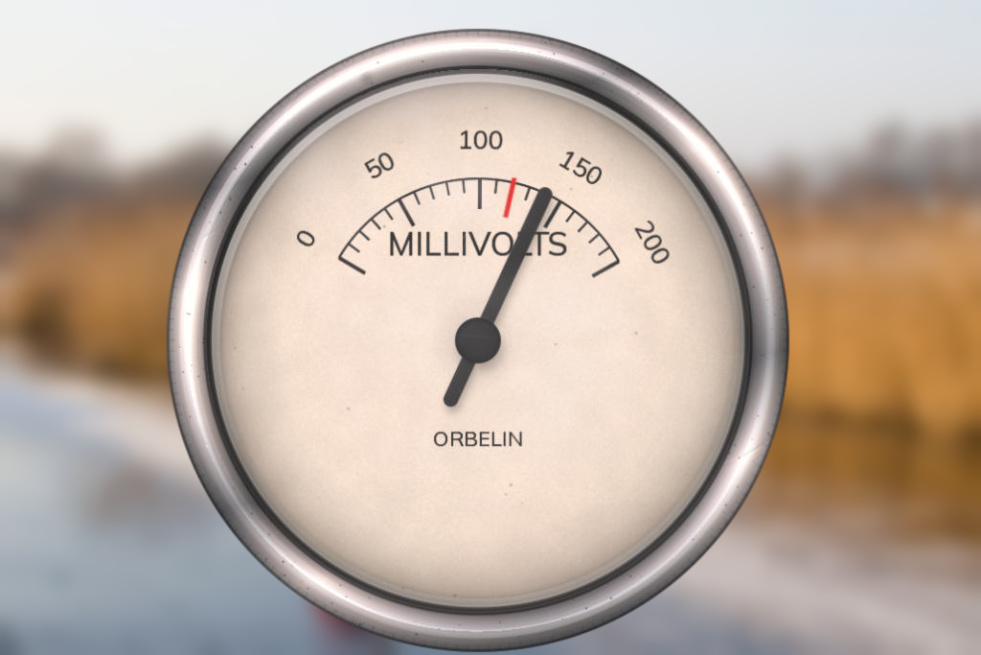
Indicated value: 140 mV
